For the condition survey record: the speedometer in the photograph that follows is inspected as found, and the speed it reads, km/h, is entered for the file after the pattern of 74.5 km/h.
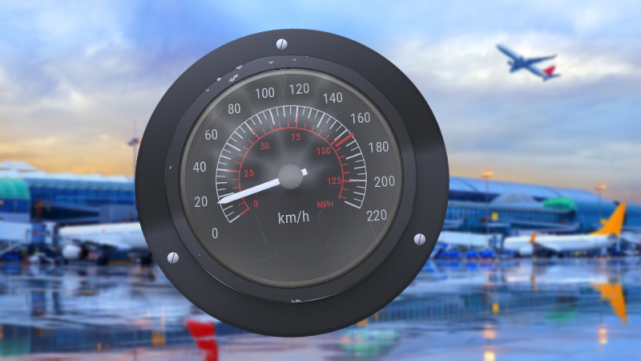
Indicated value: 15 km/h
